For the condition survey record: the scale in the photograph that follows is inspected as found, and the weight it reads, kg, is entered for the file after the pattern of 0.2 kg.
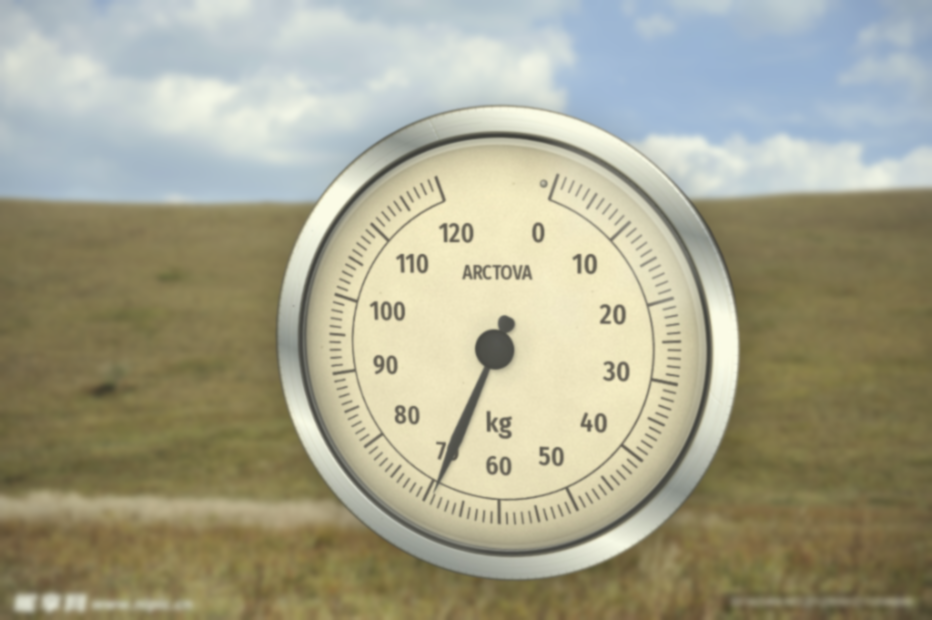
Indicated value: 69 kg
